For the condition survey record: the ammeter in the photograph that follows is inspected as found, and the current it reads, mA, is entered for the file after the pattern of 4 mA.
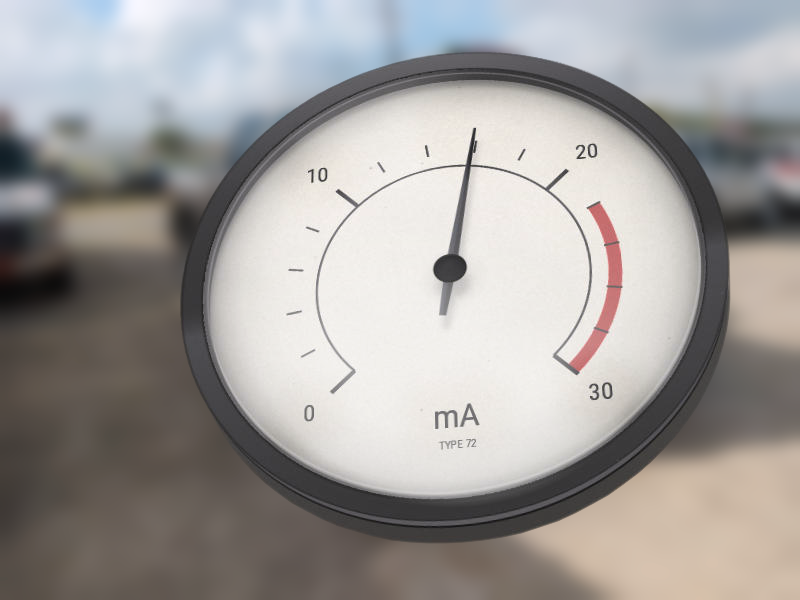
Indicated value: 16 mA
